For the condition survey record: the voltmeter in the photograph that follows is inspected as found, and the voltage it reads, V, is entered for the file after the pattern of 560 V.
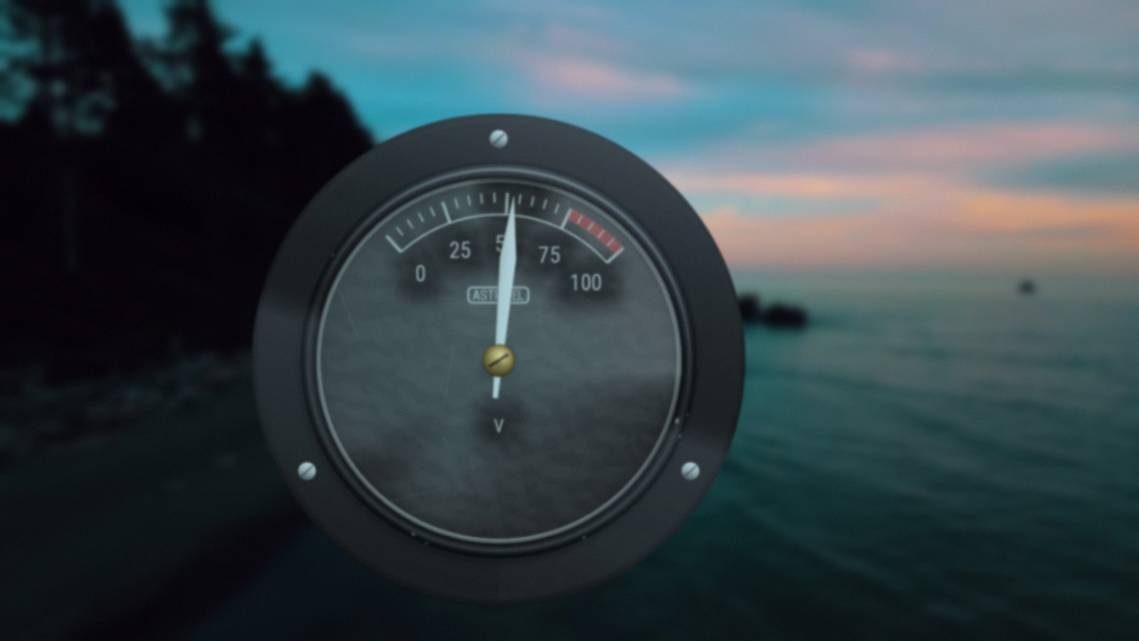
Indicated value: 52.5 V
